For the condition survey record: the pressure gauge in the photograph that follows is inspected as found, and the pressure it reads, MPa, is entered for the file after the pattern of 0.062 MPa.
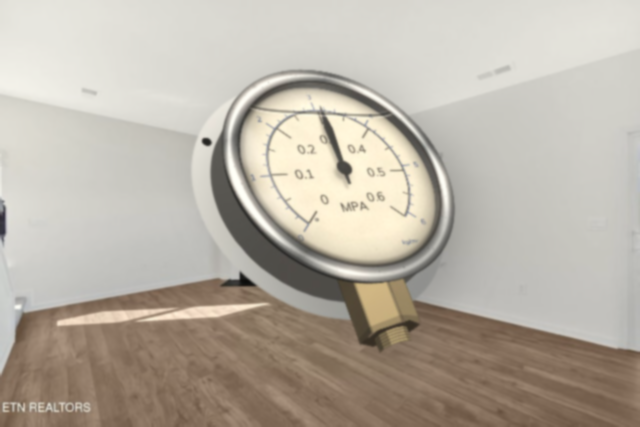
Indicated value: 0.3 MPa
